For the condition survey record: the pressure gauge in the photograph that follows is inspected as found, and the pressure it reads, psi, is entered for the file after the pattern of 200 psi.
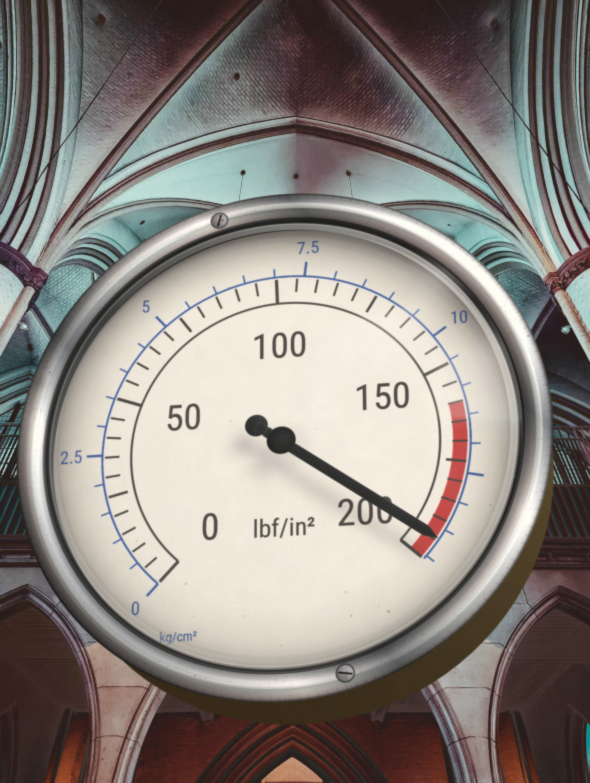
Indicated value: 195 psi
